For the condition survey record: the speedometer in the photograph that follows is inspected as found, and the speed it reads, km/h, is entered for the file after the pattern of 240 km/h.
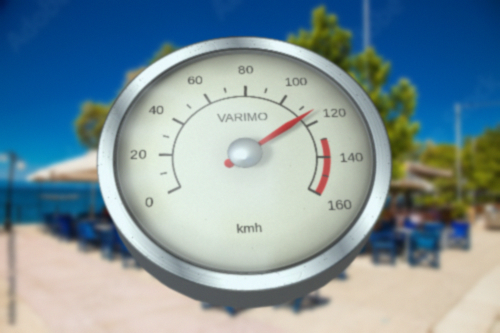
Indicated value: 115 km/h
